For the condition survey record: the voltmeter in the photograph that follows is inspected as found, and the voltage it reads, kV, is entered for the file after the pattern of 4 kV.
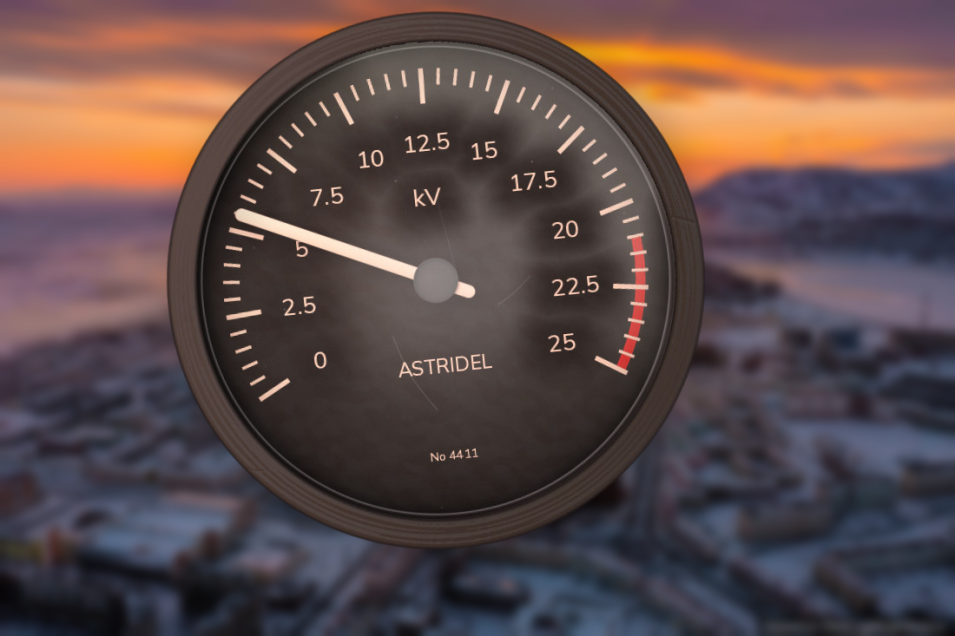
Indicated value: 5.5 kV
